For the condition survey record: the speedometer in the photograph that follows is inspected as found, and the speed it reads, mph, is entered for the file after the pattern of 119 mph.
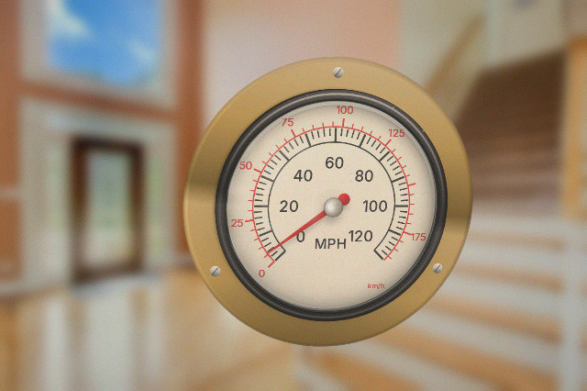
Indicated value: 4 mph
